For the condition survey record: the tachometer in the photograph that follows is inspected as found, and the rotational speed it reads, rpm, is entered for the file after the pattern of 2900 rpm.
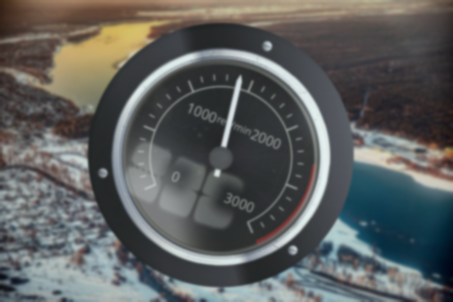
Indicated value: 1400 rpm
